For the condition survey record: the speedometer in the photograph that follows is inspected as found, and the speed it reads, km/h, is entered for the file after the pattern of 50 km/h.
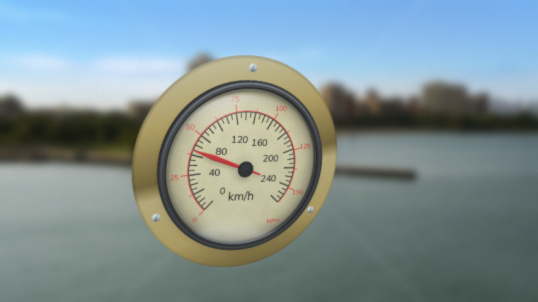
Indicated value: 65 km/h
